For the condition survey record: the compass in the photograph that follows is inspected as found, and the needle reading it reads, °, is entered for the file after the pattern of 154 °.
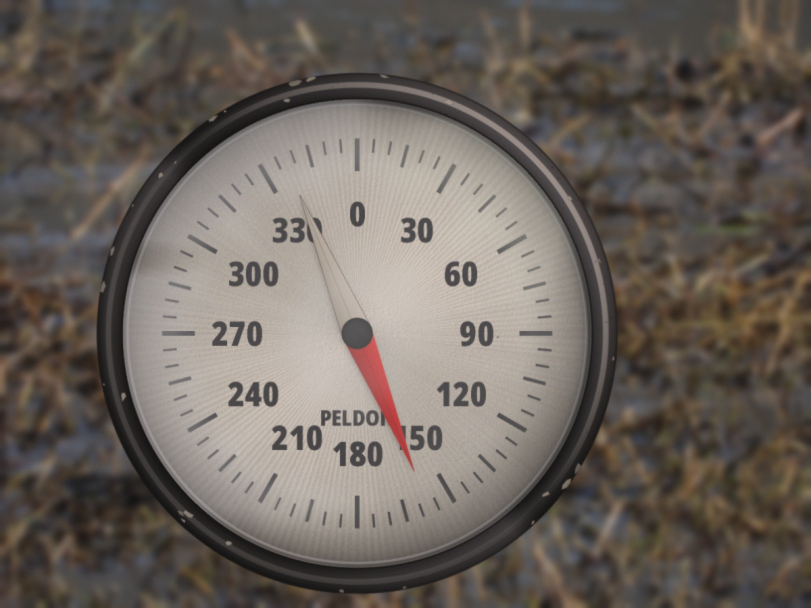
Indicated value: 157.5 °
